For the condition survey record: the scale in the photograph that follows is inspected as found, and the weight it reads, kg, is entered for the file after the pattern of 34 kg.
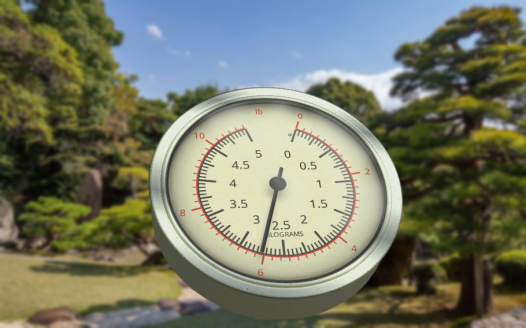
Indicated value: 2.75 kg
